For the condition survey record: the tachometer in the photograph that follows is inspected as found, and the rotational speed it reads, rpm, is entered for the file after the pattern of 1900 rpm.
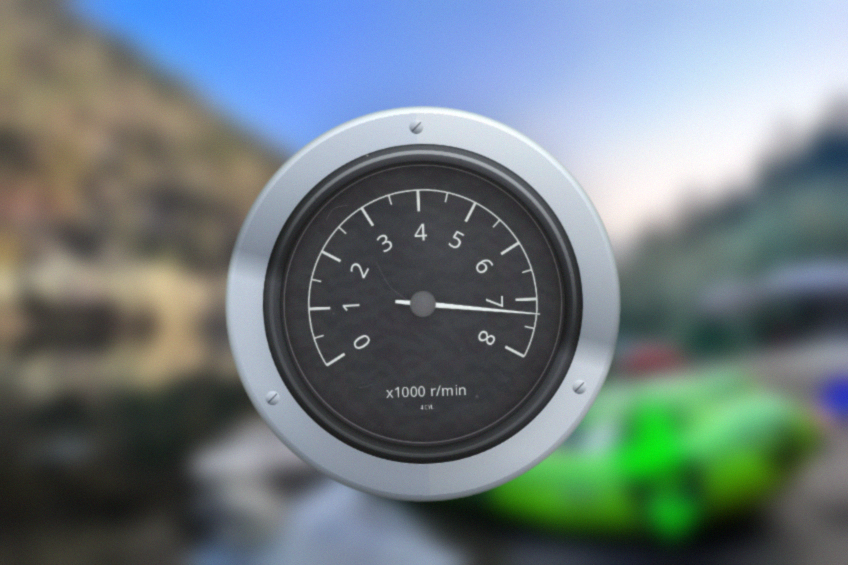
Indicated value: 7250 rpm
